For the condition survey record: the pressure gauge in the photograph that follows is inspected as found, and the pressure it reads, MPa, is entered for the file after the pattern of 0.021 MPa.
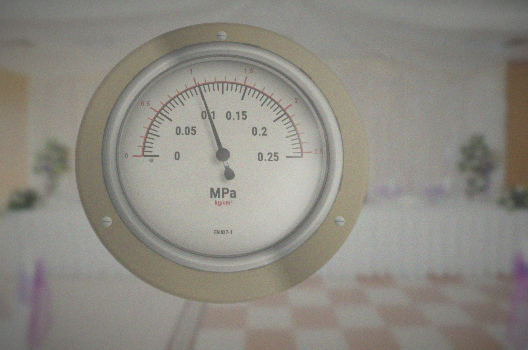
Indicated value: 0.1 MPa
